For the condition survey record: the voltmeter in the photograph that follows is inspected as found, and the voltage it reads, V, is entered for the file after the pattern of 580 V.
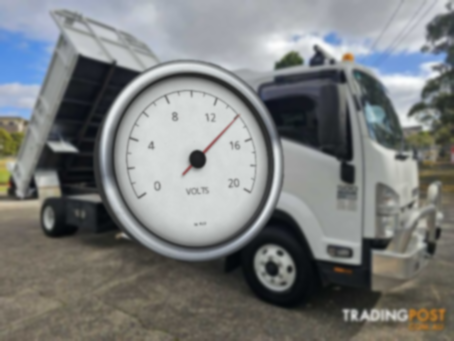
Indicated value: 14 V
